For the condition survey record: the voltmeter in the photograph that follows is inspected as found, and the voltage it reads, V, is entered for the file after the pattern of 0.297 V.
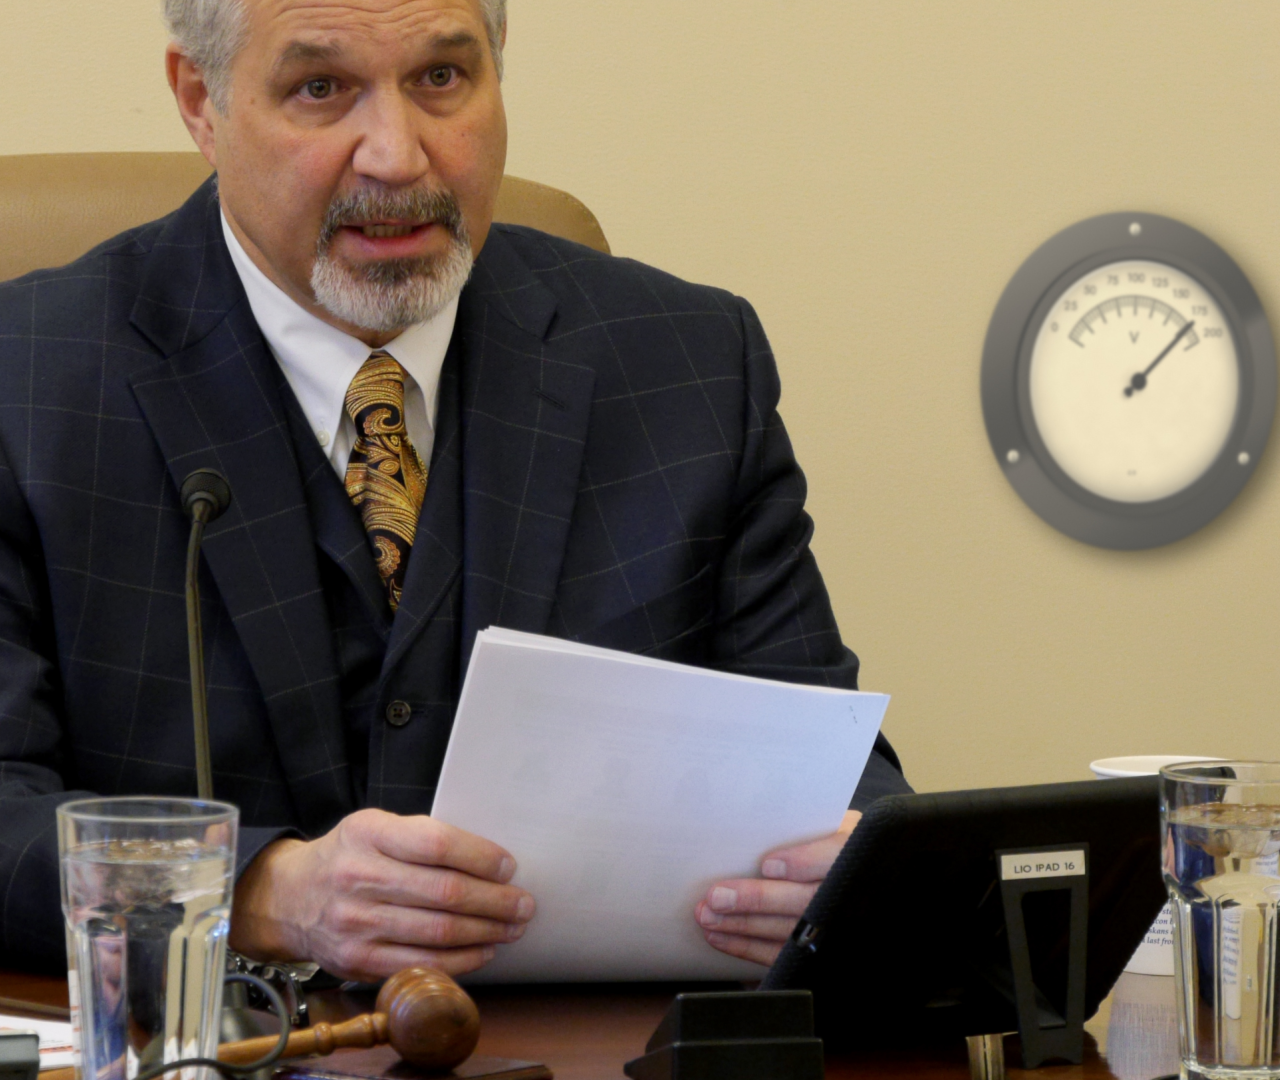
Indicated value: 175 V
